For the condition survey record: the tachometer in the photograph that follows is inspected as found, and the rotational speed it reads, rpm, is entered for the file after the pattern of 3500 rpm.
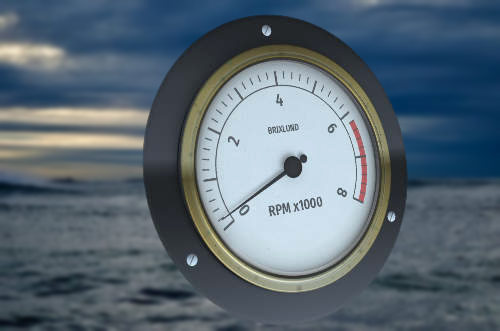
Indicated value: 200 rpm
